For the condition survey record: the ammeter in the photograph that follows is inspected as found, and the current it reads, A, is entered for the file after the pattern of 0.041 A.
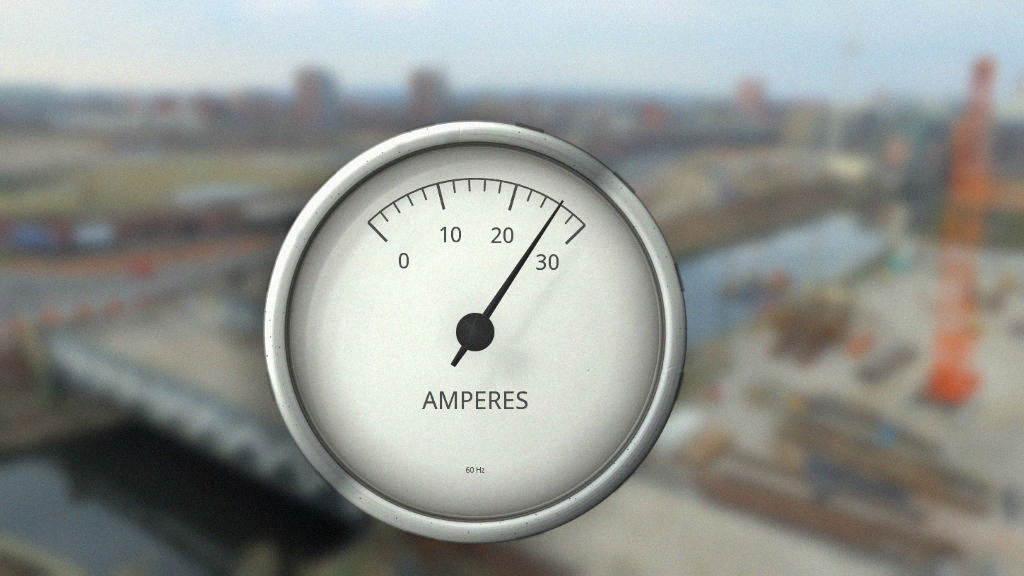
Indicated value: 26 A
